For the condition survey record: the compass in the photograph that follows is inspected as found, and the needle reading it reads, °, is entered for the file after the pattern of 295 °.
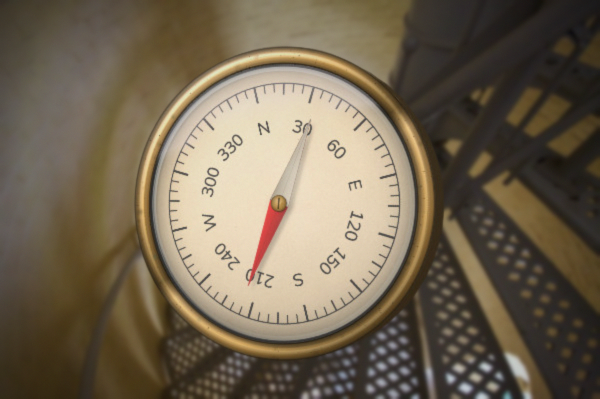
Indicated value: 215 °
